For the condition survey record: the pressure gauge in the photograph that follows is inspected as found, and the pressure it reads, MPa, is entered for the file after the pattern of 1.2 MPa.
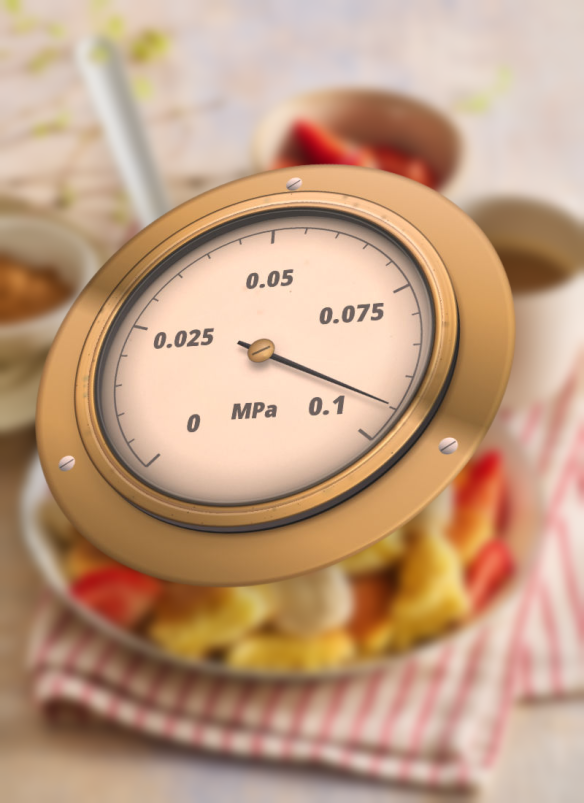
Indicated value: 0.095 MPa
